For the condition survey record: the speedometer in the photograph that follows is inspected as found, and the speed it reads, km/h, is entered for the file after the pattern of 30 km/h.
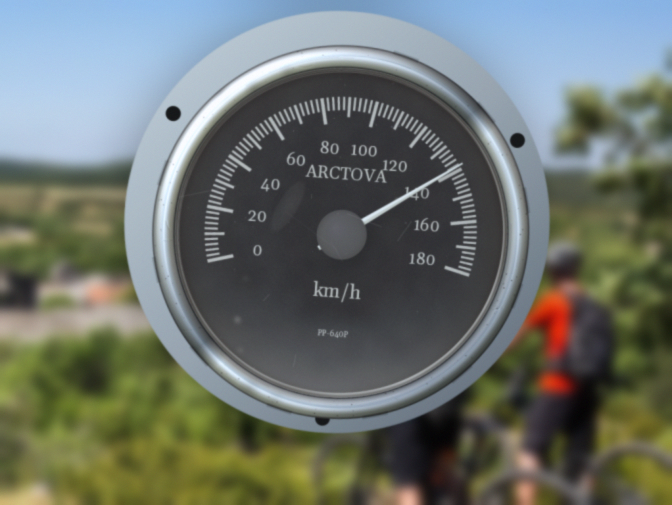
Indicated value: 138 km/h
